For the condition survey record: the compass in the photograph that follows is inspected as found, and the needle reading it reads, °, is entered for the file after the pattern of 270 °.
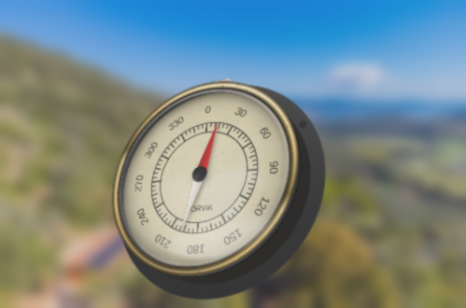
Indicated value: 15 °
